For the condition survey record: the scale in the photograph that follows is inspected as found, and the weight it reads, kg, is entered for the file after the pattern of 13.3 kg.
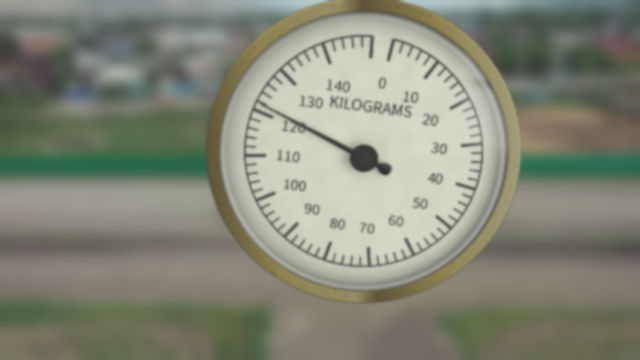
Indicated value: 122 kg
